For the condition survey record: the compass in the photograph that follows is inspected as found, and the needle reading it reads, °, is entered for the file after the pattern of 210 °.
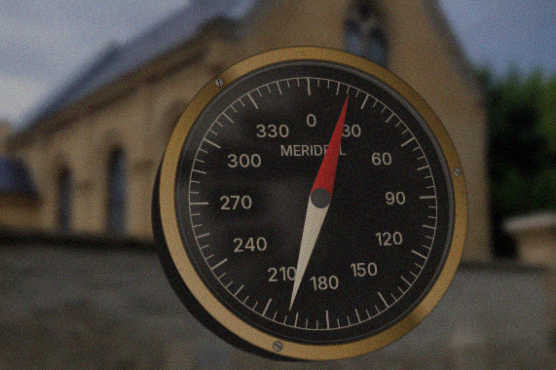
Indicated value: 20 °
